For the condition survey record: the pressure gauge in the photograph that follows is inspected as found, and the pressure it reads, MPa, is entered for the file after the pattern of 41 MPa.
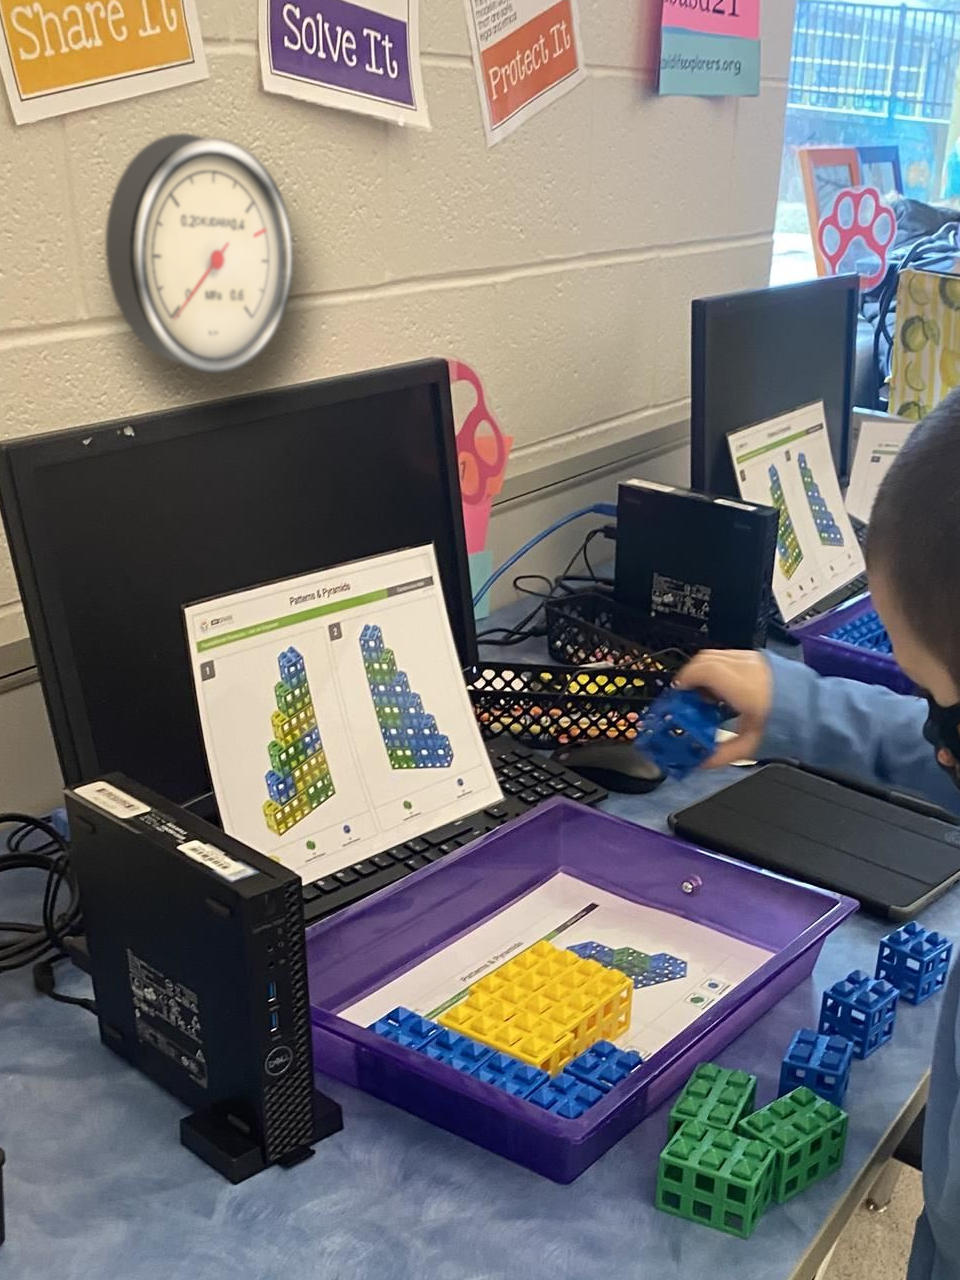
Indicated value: 0 MPa
